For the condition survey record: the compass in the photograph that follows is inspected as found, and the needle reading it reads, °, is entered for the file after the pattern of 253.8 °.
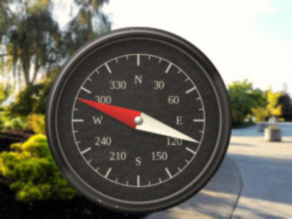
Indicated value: 290 °
